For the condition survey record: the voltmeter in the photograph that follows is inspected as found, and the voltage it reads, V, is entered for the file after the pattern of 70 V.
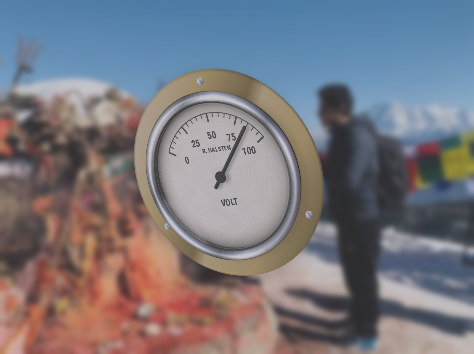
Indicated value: 85 V
